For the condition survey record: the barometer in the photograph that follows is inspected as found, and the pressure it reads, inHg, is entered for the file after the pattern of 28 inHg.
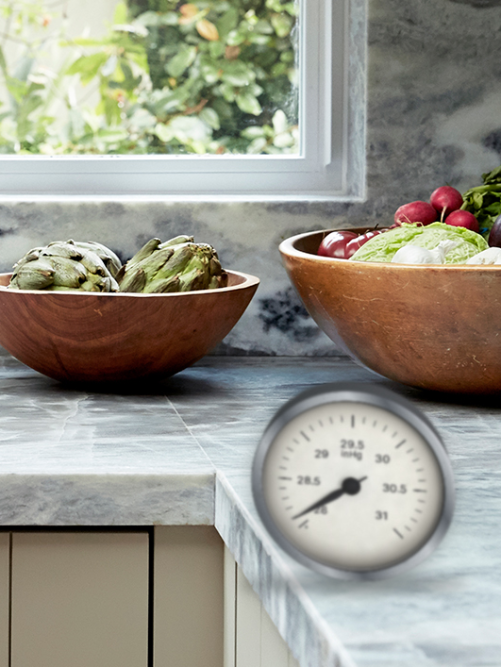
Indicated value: 28.1 inHg
